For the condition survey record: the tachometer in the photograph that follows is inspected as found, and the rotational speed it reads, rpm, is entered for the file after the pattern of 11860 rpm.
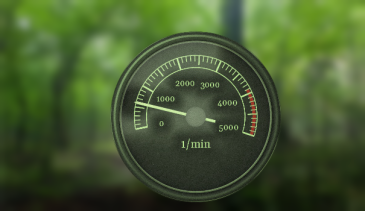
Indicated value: 600 rpm
